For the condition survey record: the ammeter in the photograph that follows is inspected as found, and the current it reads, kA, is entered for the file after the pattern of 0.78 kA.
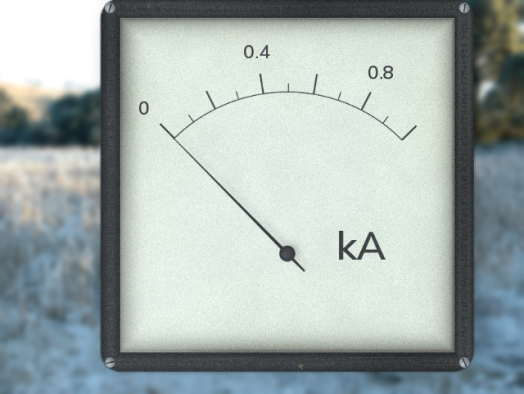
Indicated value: 0 kA
